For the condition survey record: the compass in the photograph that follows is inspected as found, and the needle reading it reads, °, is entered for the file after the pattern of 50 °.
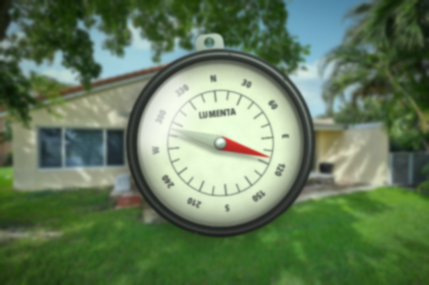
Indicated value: 112.5 °
